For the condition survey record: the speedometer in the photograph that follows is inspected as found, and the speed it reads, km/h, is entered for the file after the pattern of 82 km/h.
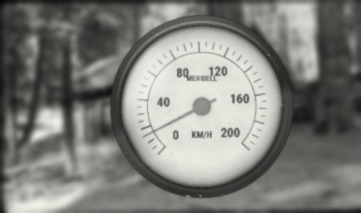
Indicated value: 15 km/h
